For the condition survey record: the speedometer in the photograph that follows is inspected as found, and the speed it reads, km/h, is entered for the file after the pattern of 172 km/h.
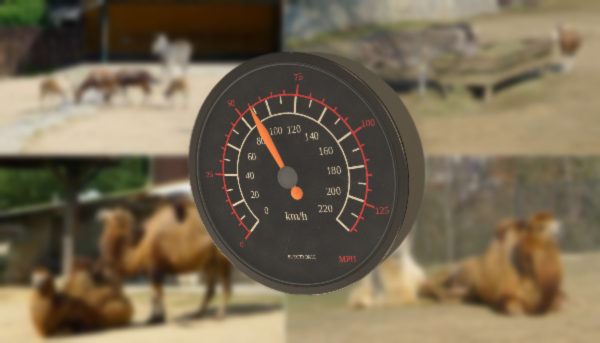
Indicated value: 90 km/h
